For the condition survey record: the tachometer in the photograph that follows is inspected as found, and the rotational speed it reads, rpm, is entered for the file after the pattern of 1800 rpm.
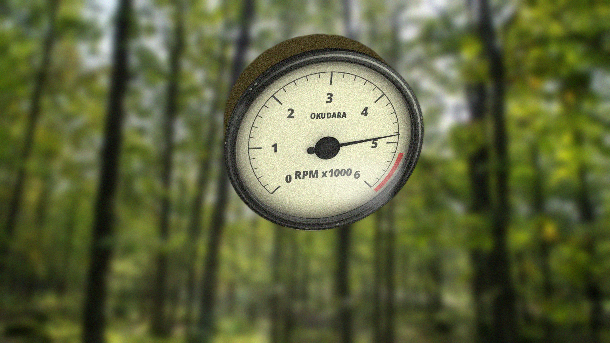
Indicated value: 4800 rpm
